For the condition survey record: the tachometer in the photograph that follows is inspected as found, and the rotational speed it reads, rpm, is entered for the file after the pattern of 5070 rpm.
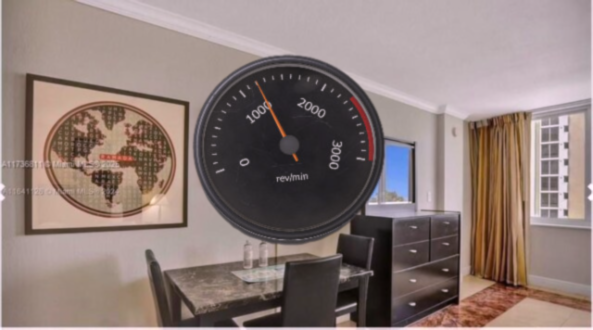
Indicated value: 1200 rpm
